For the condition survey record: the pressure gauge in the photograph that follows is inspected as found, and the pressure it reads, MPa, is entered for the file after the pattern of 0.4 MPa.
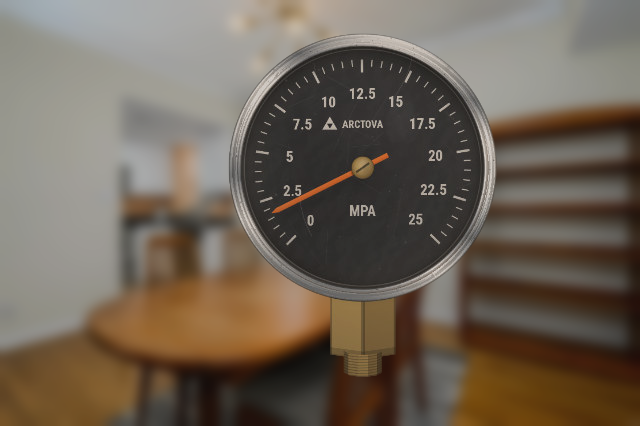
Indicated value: 1.75 MPa
